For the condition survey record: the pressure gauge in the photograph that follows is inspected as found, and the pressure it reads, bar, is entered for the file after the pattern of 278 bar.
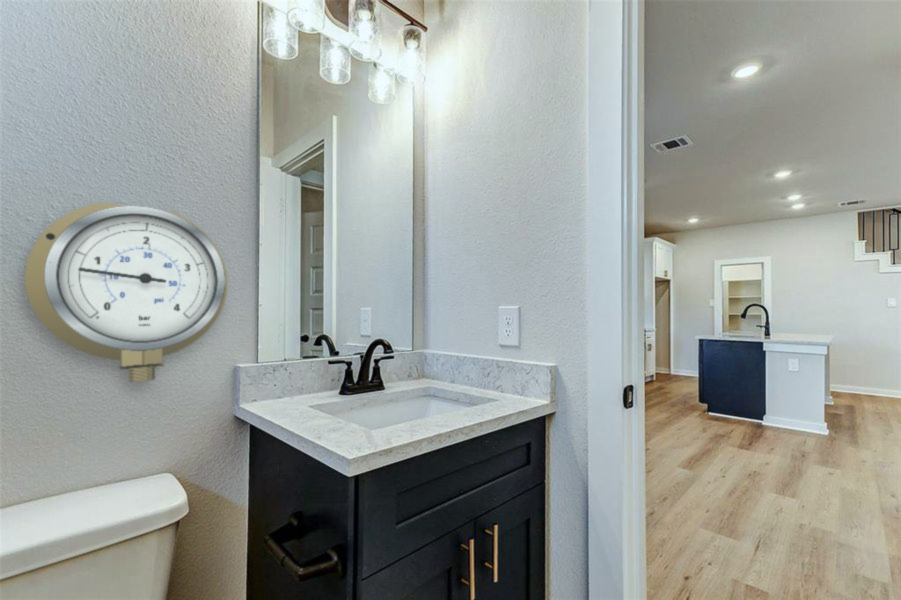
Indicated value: 0.75 bar
